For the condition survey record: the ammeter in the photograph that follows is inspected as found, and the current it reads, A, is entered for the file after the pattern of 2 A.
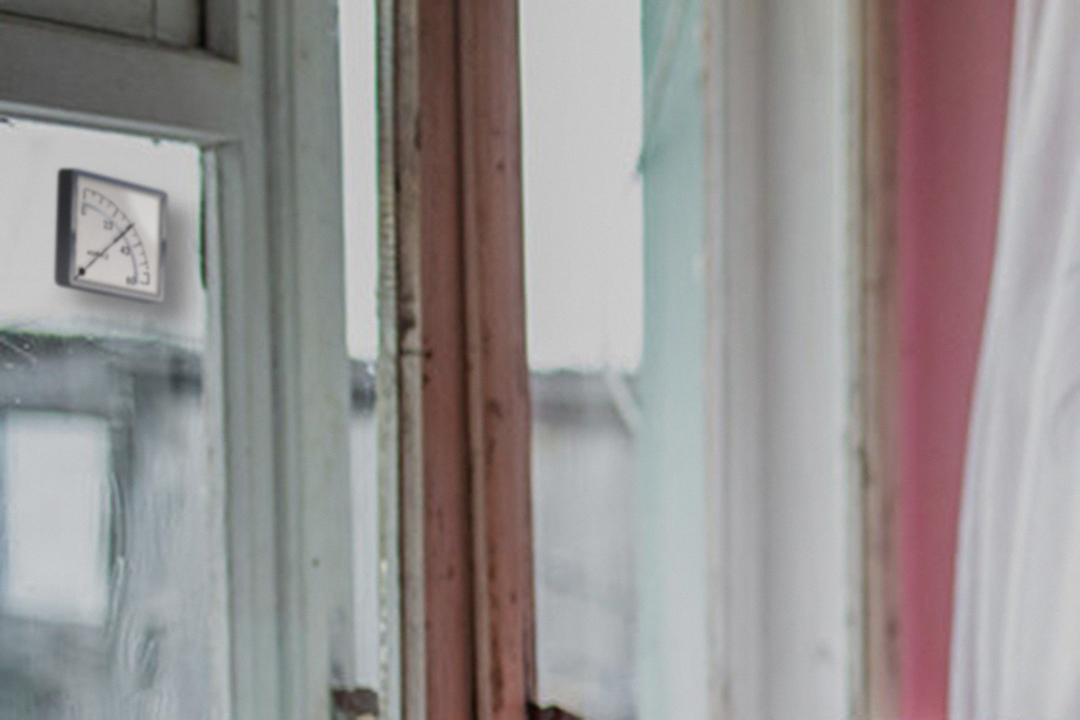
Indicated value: 30 A
